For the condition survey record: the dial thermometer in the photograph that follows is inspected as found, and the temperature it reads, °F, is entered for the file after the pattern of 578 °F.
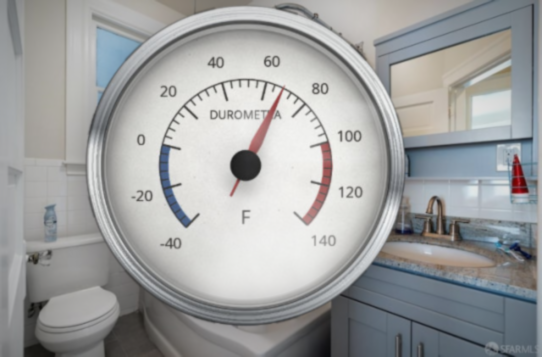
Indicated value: 68 °F
